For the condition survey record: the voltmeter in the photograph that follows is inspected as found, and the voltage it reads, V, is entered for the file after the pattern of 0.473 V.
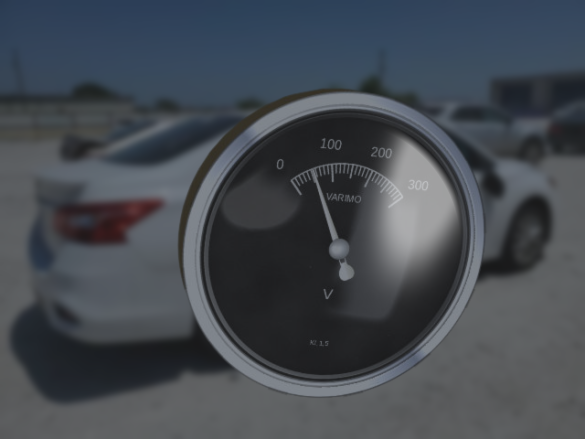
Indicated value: 50 V
